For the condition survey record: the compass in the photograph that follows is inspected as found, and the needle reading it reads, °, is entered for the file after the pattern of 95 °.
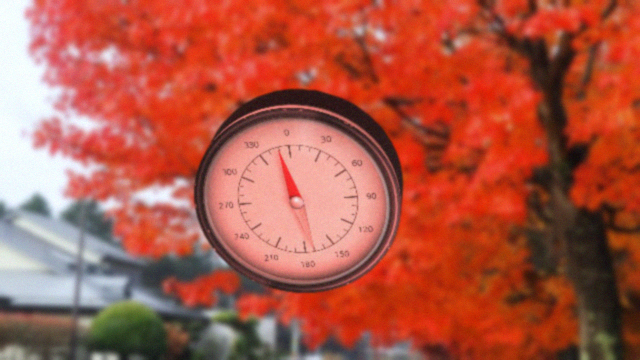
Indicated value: 350 °
